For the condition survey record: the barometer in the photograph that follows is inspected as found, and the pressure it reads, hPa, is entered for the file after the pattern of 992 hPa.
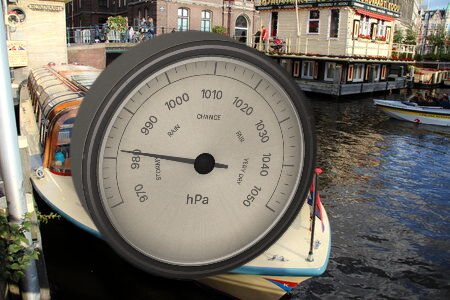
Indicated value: 982 hPa
